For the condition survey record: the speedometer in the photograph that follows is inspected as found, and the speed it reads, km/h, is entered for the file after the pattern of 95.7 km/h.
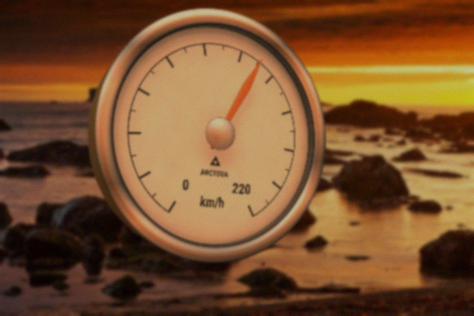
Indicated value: 130 km/h
